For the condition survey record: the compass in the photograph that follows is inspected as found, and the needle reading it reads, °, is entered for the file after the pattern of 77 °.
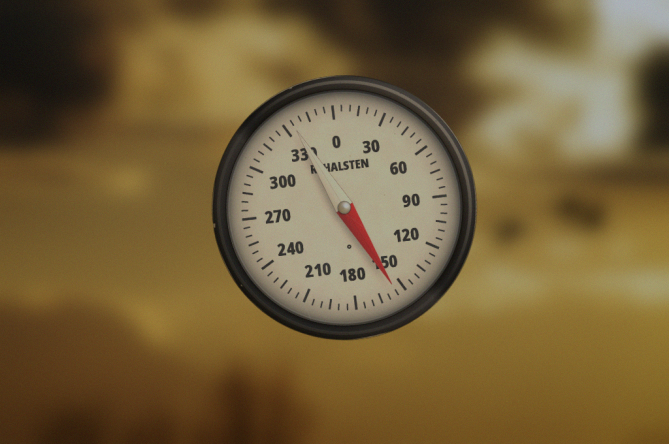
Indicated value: 155 °
